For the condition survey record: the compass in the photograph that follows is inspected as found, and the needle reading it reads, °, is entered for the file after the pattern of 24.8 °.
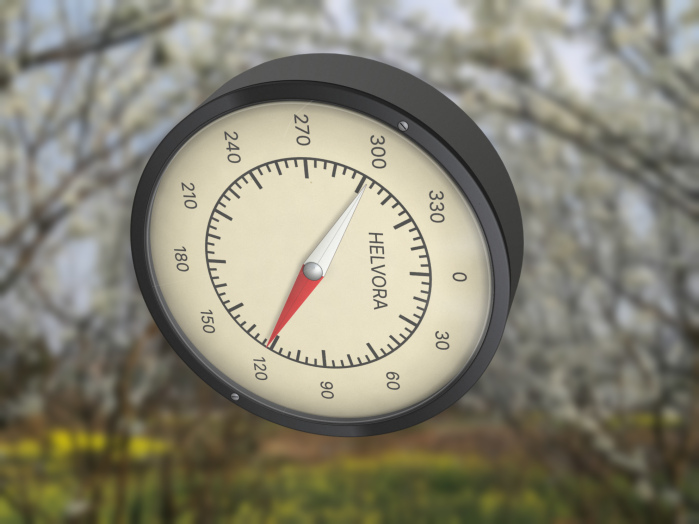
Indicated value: 122.5 °
